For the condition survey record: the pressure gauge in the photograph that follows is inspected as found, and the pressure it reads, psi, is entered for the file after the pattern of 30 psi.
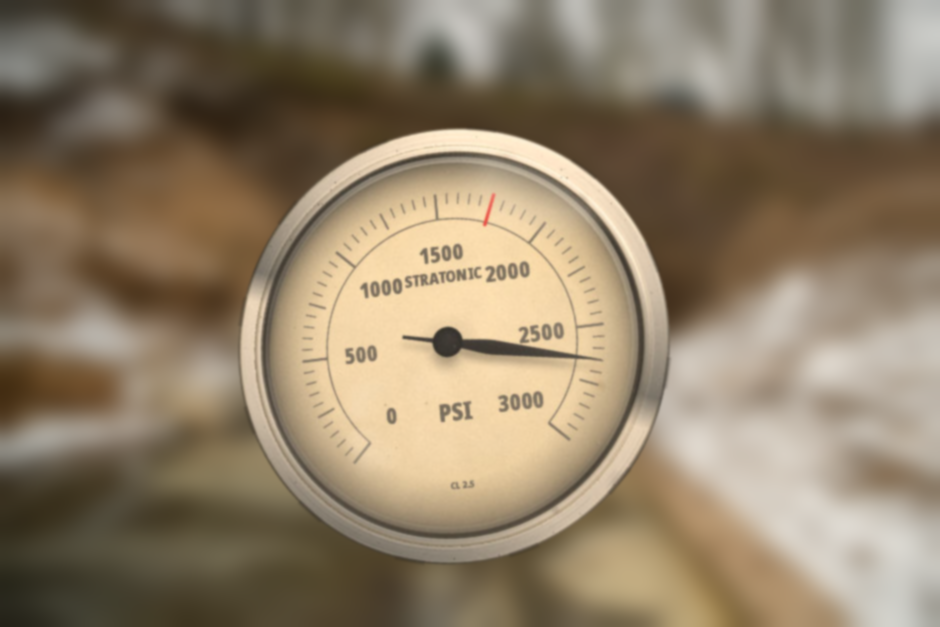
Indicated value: 2650 psi
